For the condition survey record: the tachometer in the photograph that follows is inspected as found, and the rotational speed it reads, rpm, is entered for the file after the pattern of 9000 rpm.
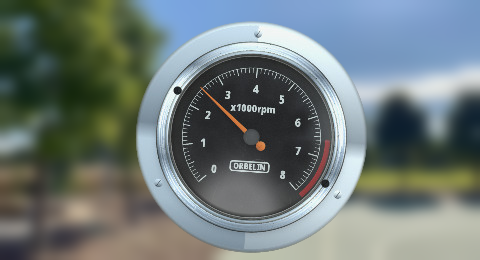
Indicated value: 2500 rpm
